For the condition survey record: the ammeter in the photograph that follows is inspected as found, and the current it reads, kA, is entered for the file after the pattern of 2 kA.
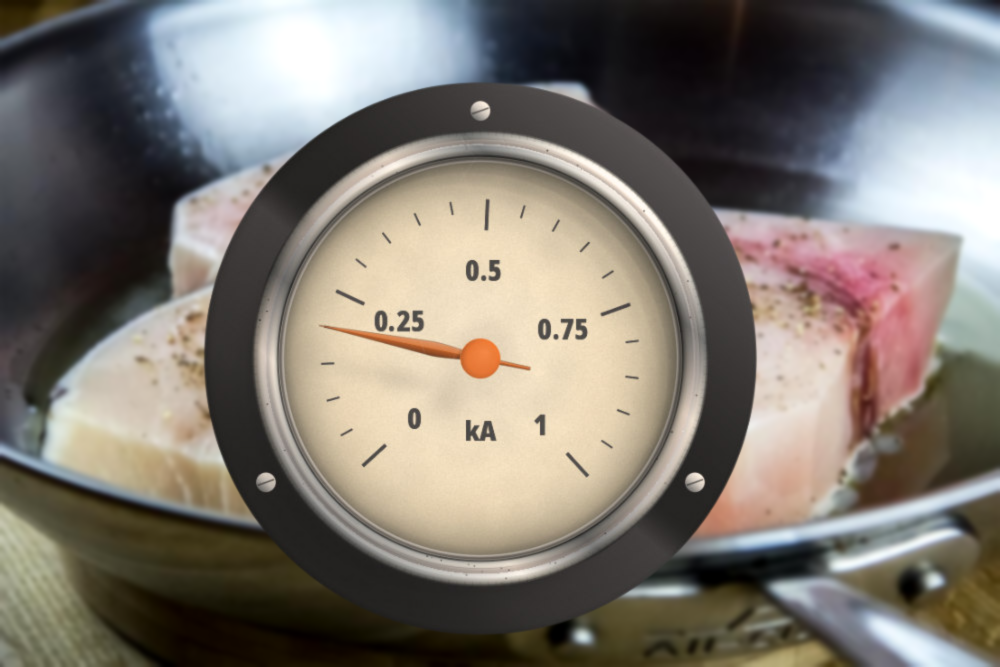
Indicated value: 0.2 kA
